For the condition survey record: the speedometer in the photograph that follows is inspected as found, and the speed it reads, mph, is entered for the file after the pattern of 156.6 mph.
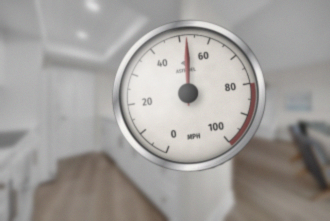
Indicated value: 52.5 mph
